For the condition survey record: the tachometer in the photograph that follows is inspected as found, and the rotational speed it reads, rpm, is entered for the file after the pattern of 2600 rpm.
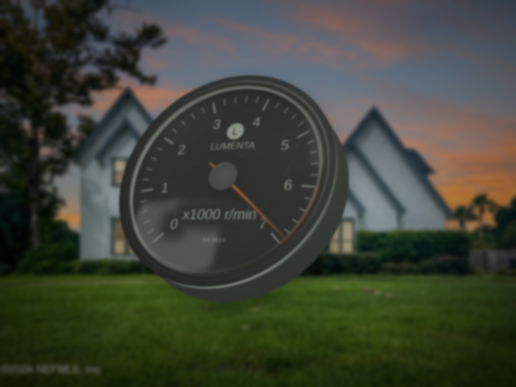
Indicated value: 6900 rpm
